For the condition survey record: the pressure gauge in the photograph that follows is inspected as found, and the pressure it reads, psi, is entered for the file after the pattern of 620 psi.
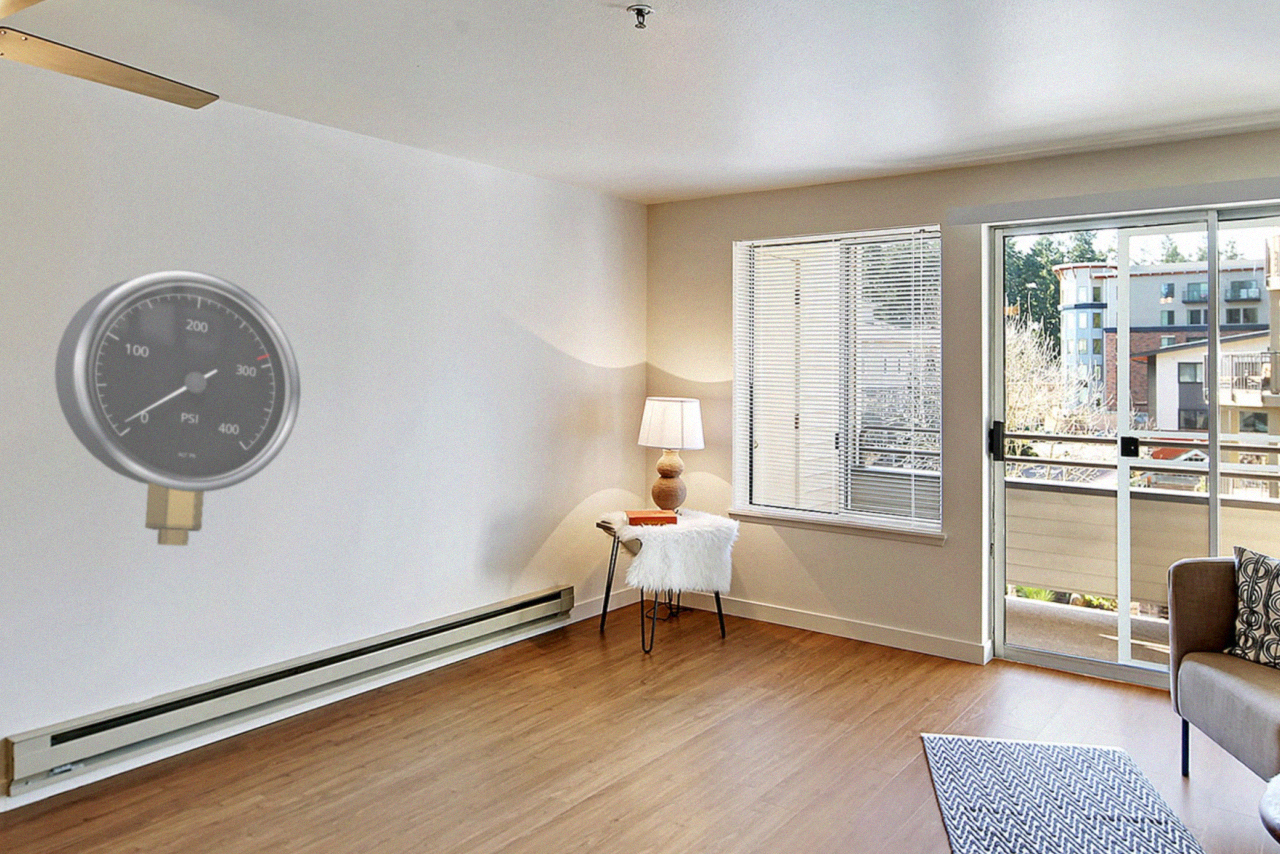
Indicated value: 10 psi
